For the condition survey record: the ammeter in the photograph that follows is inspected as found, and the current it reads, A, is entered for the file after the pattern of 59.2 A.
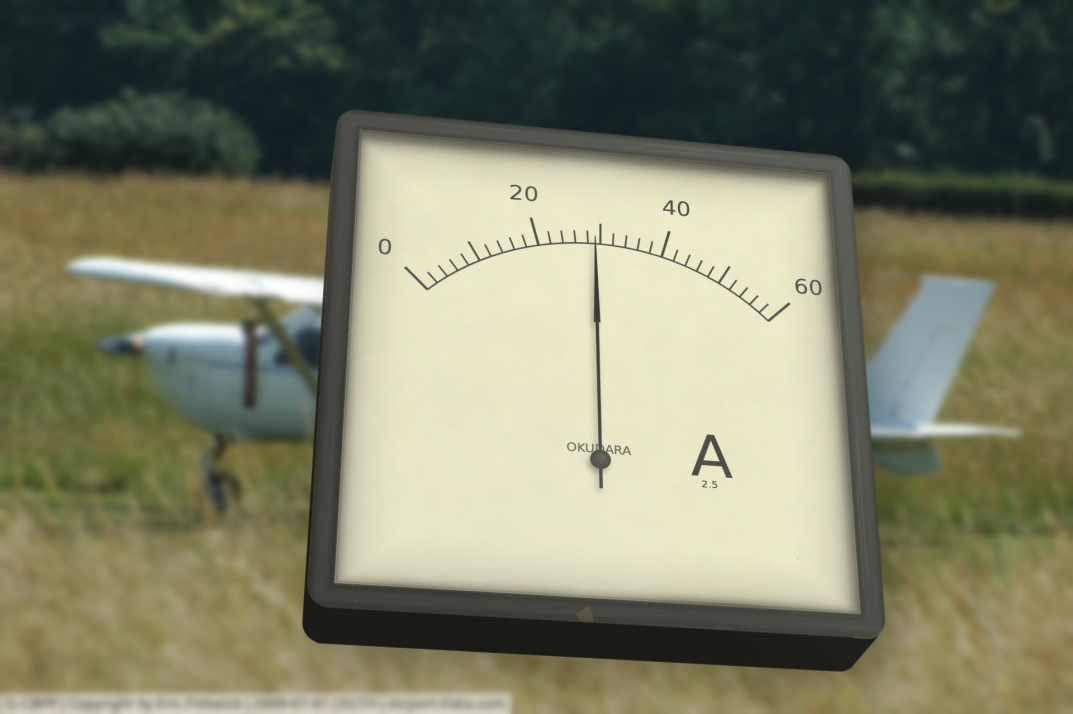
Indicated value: 29 A
